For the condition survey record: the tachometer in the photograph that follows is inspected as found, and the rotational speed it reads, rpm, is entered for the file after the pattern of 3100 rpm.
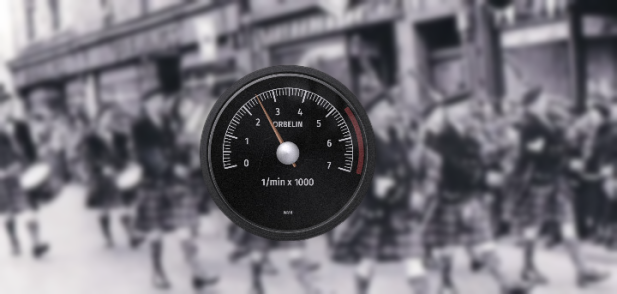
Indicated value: 2500 rpm
